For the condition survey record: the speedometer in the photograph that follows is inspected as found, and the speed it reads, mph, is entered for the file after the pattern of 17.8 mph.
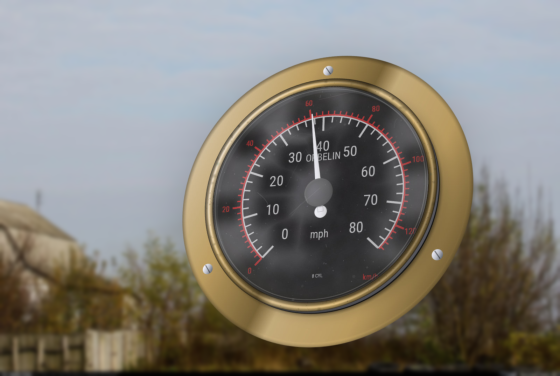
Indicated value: 38 mph
